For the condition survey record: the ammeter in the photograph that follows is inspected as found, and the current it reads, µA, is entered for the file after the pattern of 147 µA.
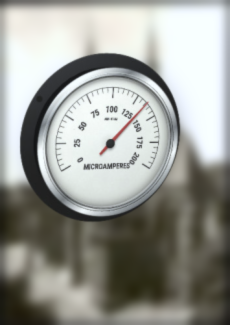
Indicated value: 135 µA
